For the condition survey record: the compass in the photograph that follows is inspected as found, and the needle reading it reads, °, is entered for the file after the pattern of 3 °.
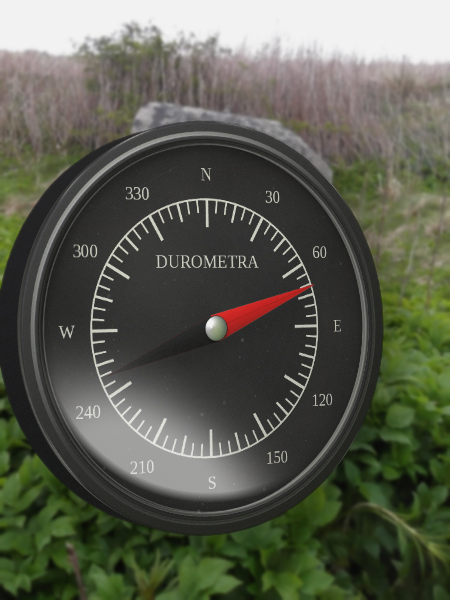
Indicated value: 70 °
